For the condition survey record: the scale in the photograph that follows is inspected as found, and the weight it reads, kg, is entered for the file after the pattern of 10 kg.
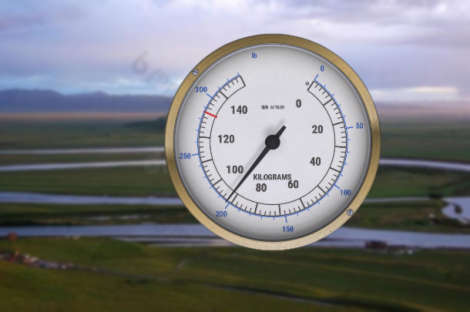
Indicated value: 92 kg
